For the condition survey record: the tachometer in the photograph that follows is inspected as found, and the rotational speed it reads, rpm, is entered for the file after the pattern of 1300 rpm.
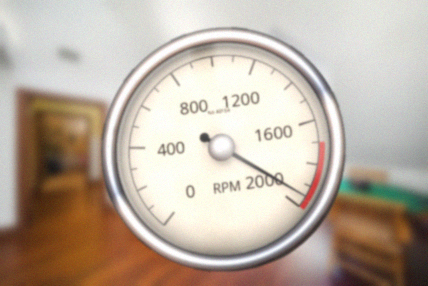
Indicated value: 1950 rpm
